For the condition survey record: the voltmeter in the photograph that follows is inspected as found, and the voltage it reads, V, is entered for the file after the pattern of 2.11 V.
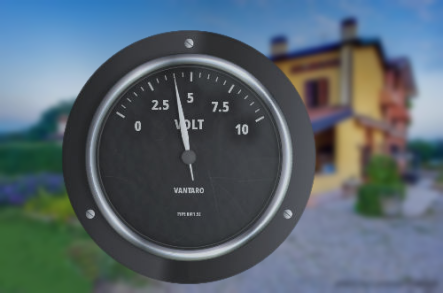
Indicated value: 4 V
